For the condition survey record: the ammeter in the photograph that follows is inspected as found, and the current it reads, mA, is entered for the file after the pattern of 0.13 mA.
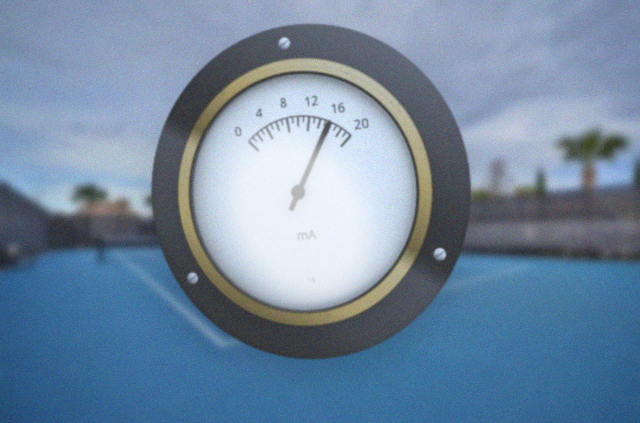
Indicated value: 16 mA
